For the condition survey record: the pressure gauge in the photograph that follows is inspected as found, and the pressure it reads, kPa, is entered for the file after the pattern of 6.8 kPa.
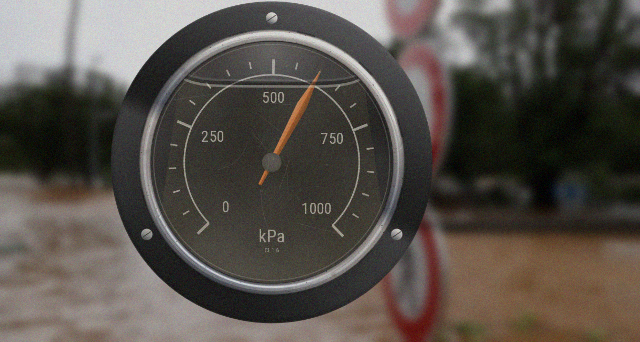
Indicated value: 600 kPa
